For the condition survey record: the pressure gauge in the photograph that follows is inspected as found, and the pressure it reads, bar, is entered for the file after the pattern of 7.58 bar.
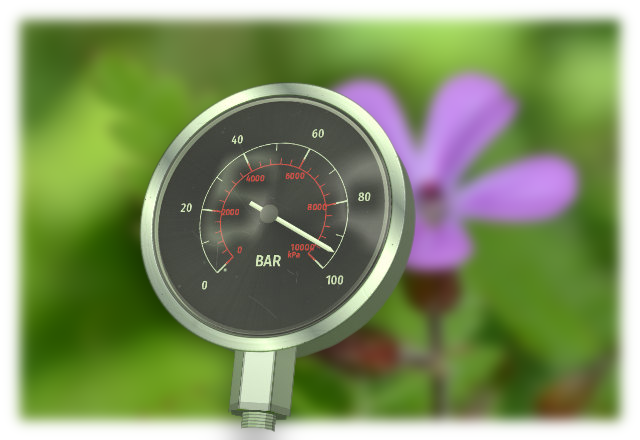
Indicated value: 95 bar
